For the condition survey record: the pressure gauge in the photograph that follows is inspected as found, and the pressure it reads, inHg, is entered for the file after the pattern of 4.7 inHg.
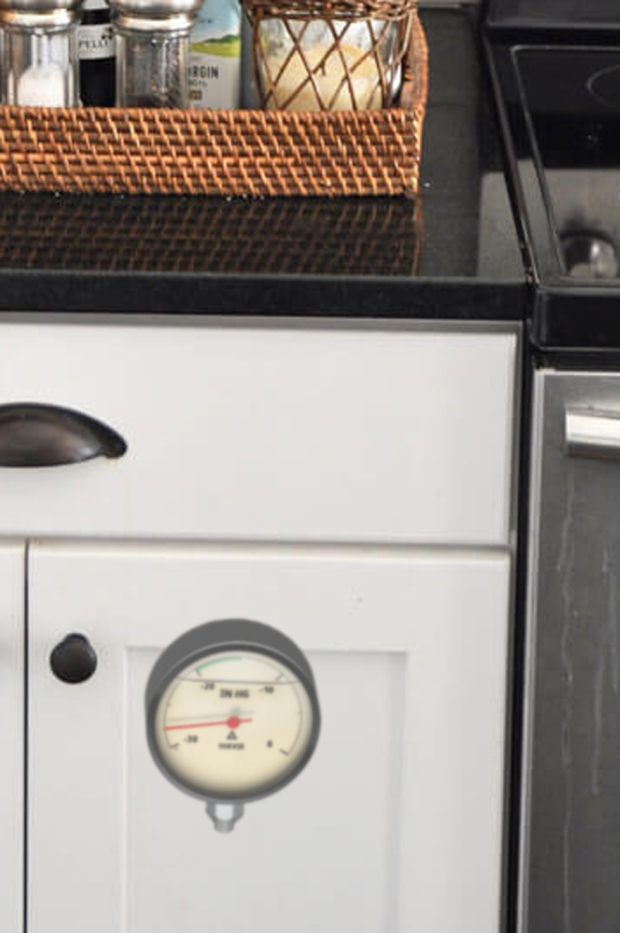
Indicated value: -27.5 inHg
